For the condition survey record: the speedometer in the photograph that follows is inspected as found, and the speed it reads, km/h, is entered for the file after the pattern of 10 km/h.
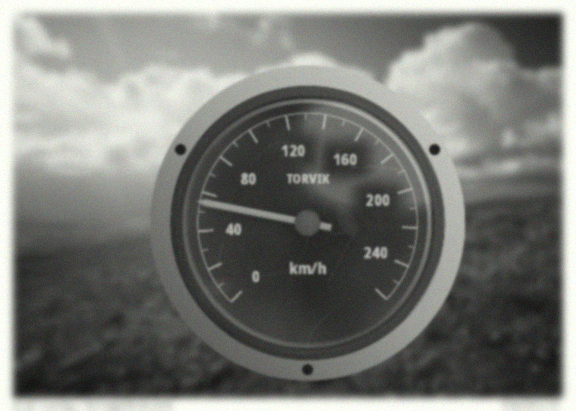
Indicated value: 55 km/h
